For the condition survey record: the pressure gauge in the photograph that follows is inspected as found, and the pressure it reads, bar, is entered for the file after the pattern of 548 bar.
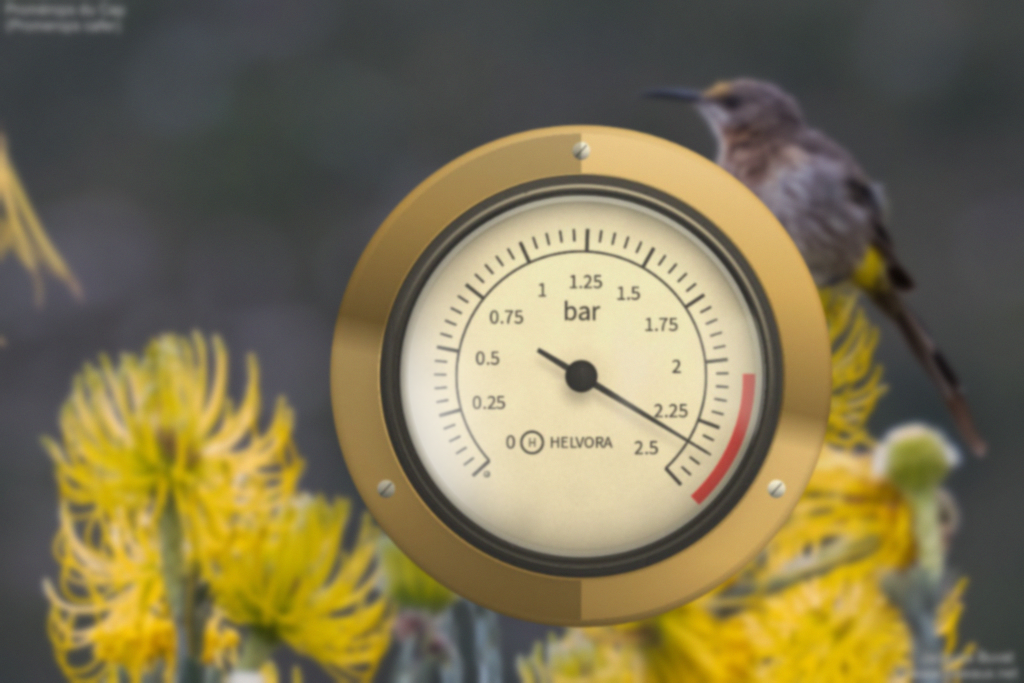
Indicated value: 2.35 bar
